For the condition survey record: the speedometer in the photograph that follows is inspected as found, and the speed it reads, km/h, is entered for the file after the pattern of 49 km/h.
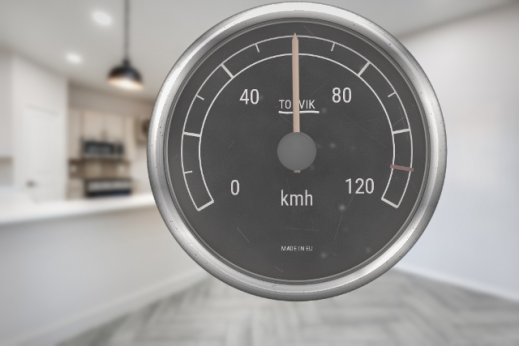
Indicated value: 60 km/h
